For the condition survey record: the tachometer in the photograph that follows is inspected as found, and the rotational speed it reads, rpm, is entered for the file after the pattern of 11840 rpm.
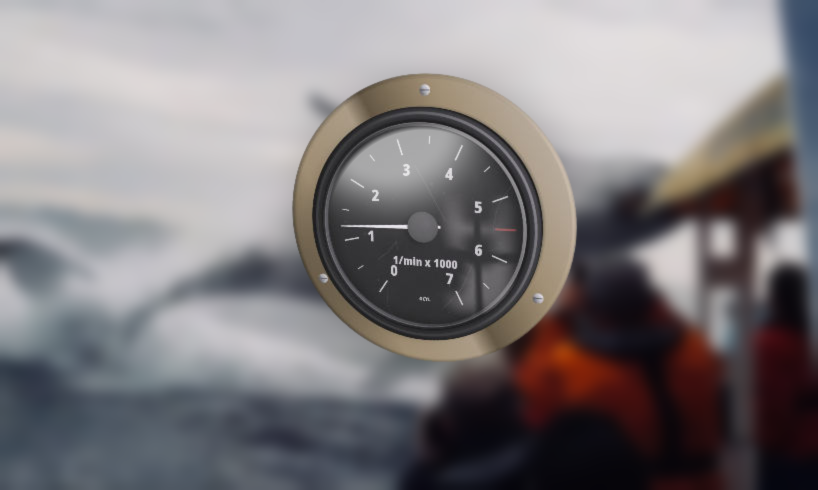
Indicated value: 1250 rpm
